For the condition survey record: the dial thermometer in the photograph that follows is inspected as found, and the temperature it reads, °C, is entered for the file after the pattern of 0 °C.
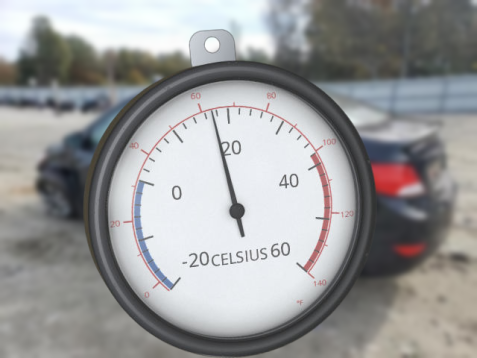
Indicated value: 17 °C
